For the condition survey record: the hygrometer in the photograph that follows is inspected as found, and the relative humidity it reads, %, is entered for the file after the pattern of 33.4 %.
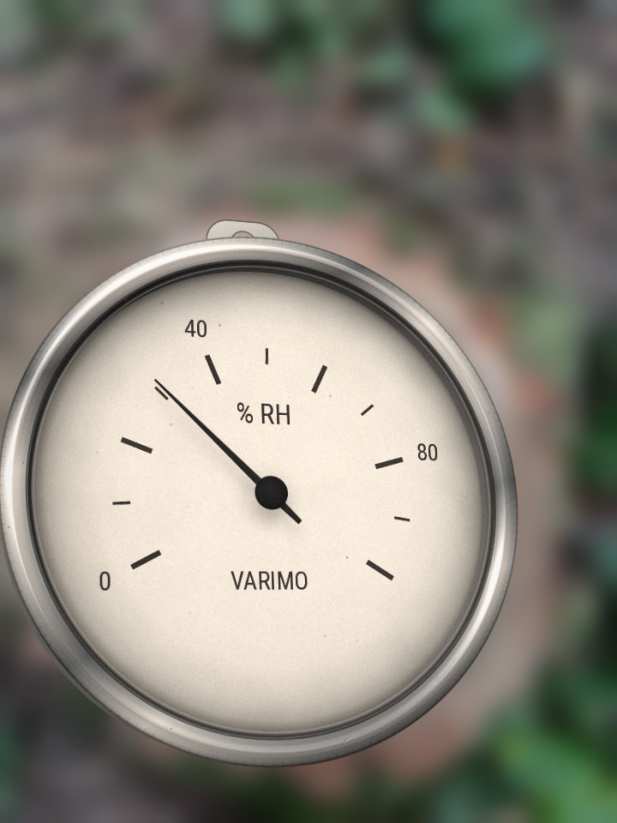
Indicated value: 30 %
